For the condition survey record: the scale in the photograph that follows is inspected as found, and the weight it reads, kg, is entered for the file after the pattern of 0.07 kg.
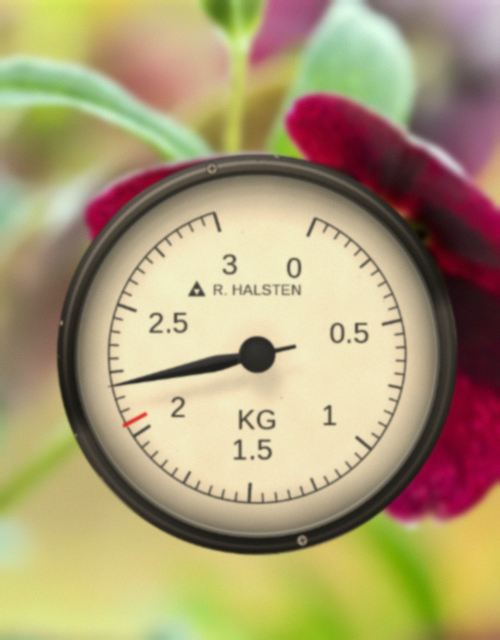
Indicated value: 2.2 kg
